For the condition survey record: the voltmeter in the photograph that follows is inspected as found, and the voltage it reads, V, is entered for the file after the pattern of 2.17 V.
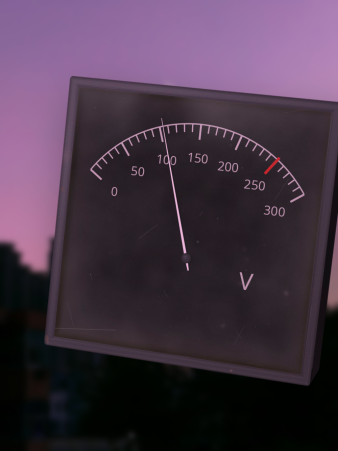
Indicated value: 105 V
